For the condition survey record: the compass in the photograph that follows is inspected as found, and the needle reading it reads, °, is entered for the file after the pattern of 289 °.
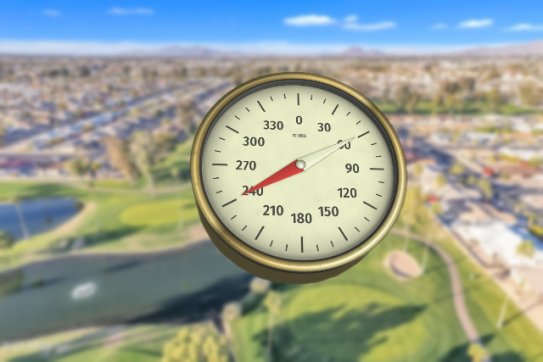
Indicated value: 240 °
